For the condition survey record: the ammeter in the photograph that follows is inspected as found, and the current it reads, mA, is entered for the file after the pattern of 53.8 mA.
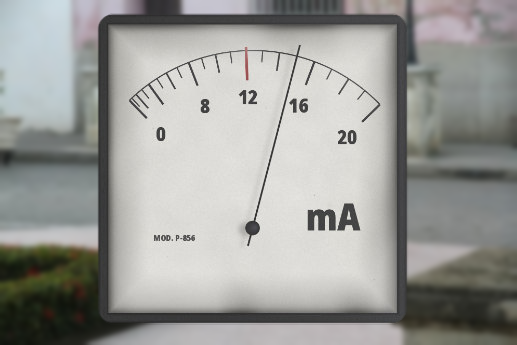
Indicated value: 15 mA
